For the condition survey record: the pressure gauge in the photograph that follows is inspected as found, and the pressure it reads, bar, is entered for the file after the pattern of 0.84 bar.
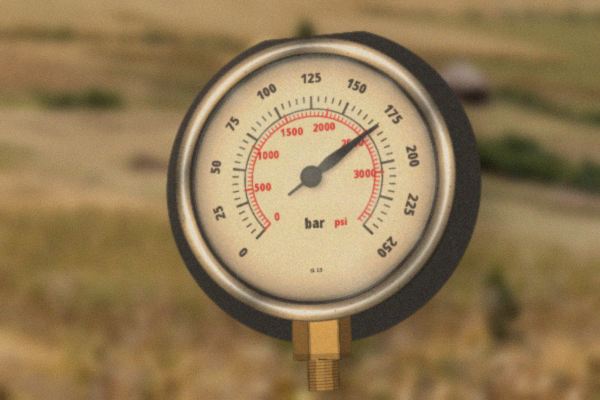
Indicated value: 175 bar
